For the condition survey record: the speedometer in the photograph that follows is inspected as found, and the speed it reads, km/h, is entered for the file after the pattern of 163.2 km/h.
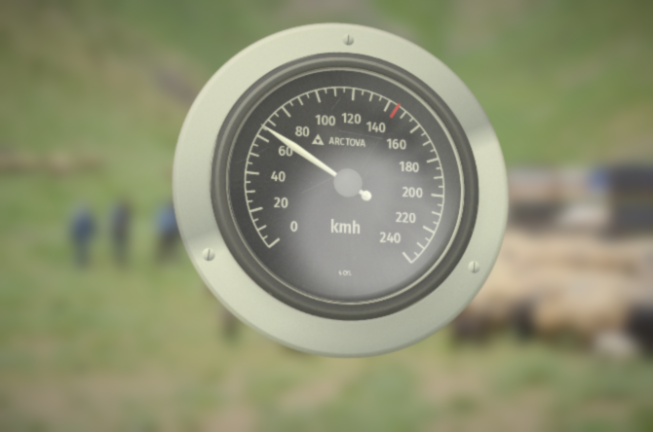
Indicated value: 65 km/h
